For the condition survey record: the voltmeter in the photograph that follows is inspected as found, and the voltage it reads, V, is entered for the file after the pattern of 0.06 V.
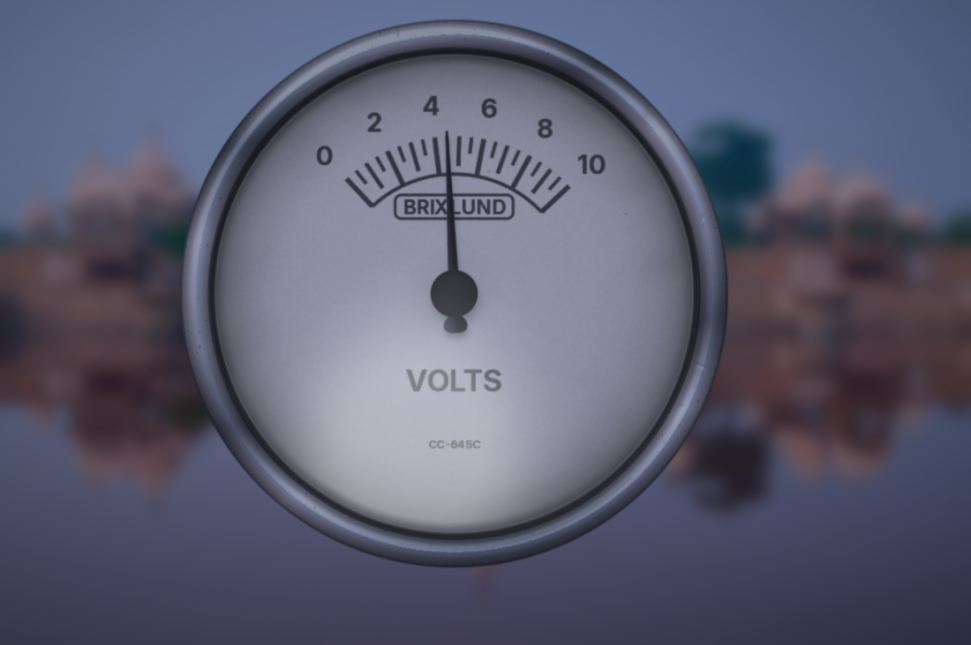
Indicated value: 4.5 V
